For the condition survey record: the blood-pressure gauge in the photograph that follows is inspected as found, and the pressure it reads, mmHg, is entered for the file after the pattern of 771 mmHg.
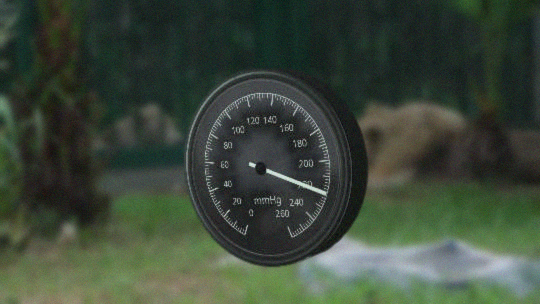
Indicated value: 220 mmHg
